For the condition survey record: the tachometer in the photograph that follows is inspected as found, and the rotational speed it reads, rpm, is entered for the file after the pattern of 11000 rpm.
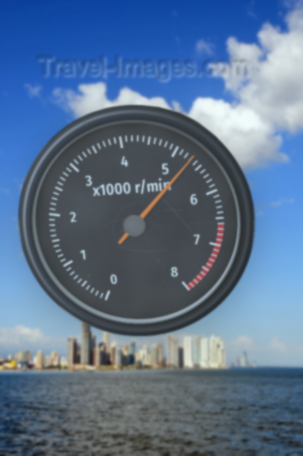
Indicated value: 5300 rpm
